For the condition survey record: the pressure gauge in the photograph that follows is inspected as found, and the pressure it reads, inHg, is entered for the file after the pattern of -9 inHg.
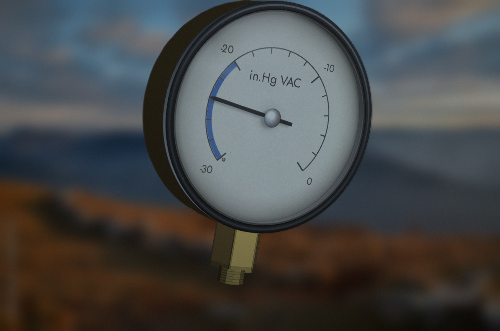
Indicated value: -24 inHg
